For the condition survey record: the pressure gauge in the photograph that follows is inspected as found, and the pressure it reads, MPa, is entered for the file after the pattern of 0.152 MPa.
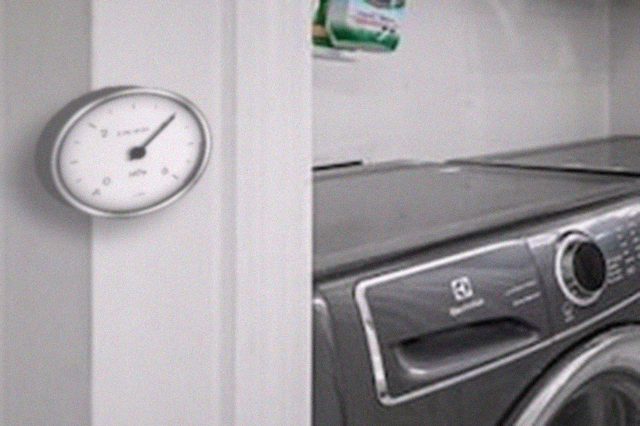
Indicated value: 4 MPa
